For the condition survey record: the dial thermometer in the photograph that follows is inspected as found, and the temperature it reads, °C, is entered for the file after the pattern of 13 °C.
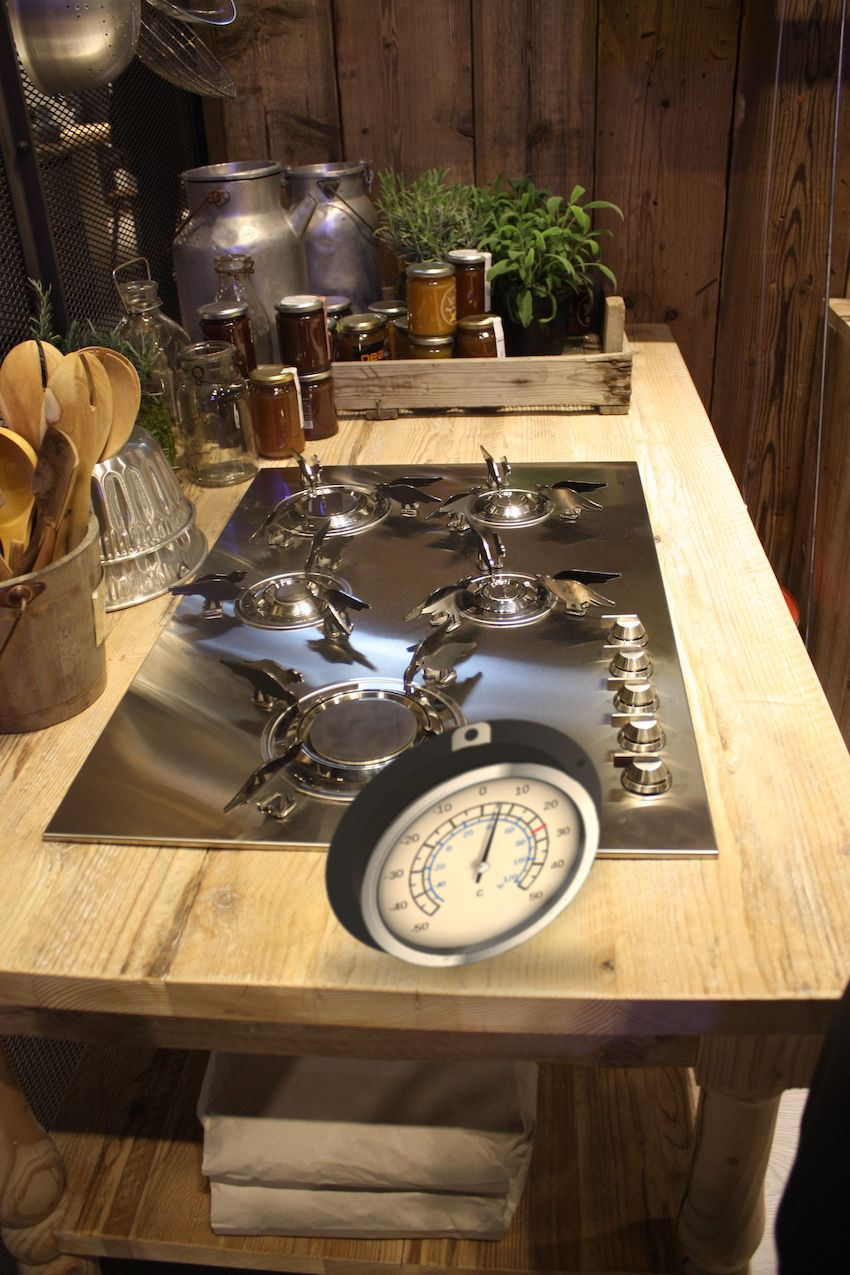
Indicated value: 5 °C
